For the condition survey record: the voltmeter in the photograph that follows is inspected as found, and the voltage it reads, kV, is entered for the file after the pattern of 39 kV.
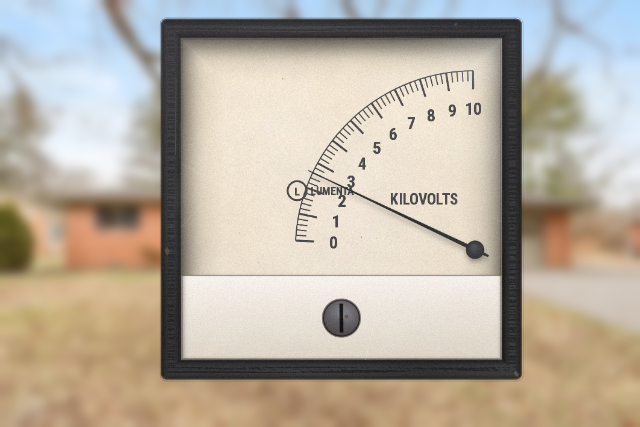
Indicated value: 2.6 kV
